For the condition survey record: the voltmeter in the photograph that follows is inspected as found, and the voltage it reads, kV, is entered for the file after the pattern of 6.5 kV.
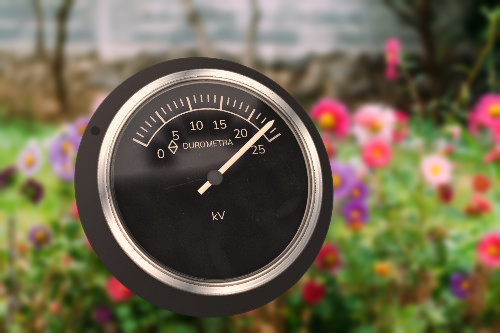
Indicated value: 23 kV
